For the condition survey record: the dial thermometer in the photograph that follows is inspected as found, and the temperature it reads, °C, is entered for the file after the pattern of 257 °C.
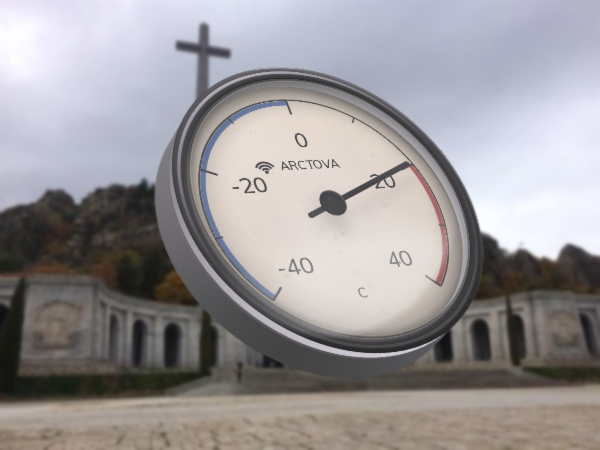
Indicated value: 20 °C
